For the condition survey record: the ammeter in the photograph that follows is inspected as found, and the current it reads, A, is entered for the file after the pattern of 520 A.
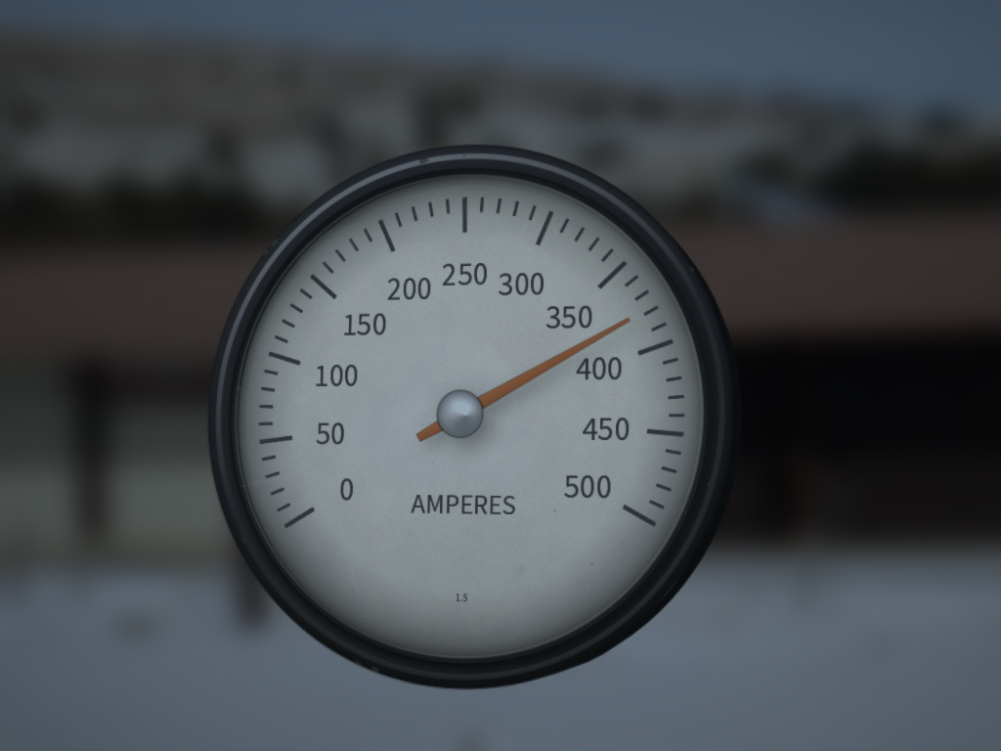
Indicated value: 380 A
